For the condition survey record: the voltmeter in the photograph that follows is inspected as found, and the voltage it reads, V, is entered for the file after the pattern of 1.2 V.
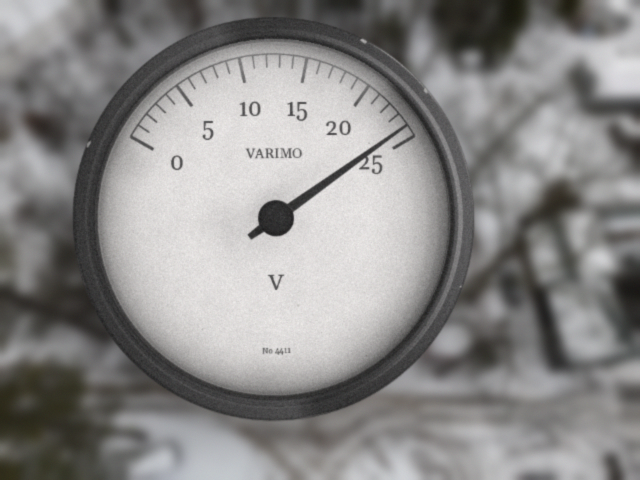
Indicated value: 24 V
